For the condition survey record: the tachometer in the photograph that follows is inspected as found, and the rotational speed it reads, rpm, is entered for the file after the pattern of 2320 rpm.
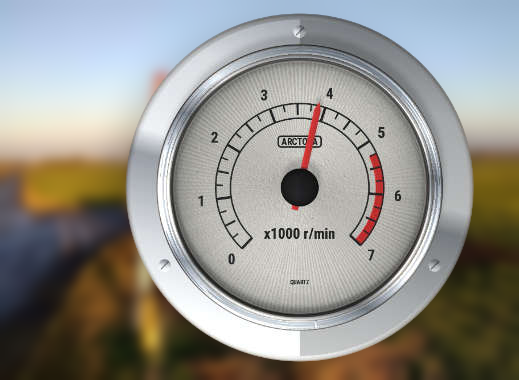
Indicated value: 3875 rpm
